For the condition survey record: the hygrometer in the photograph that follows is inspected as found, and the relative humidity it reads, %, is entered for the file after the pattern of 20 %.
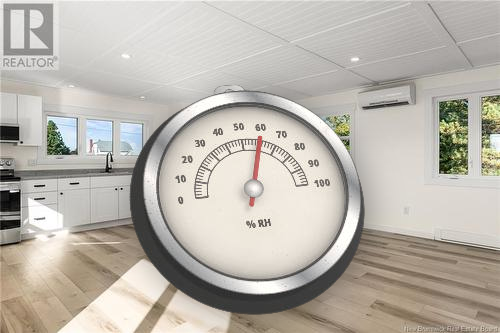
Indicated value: 60 %
